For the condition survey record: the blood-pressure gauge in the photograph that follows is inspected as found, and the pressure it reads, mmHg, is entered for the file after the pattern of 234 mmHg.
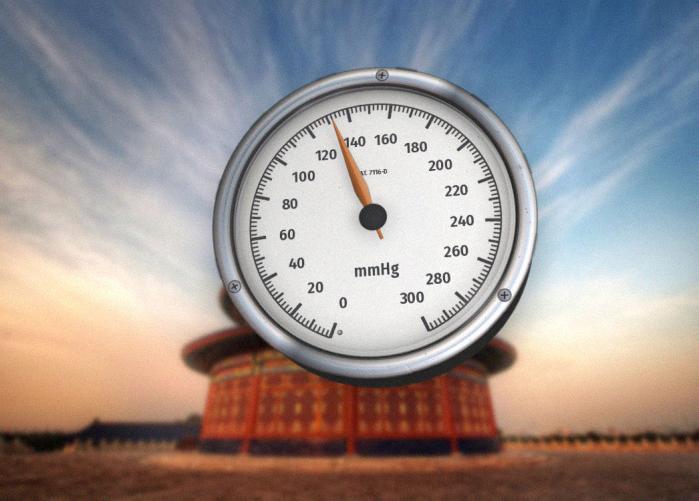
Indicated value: 132 mmHg
